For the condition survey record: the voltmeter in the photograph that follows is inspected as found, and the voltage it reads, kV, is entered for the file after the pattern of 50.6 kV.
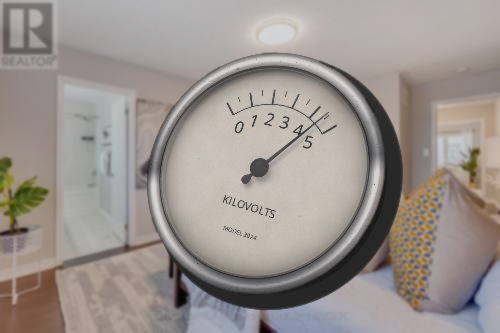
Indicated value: 4.5 kV
